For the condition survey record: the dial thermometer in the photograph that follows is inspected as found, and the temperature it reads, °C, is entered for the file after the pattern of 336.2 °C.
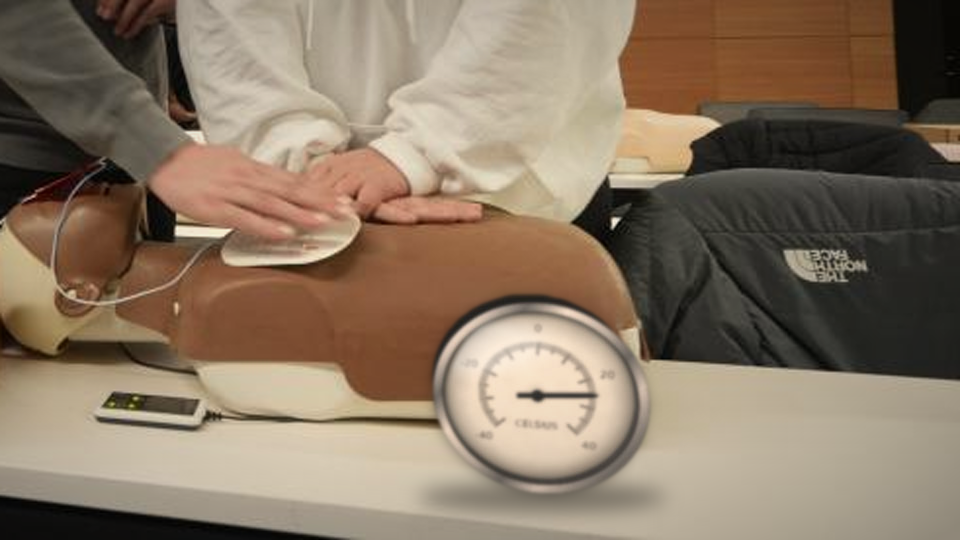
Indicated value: 25 °C
